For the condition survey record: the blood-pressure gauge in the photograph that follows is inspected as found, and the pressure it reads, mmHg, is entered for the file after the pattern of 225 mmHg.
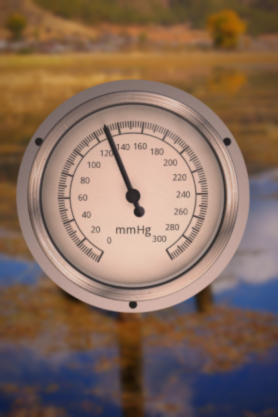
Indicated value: 130 mmHg
